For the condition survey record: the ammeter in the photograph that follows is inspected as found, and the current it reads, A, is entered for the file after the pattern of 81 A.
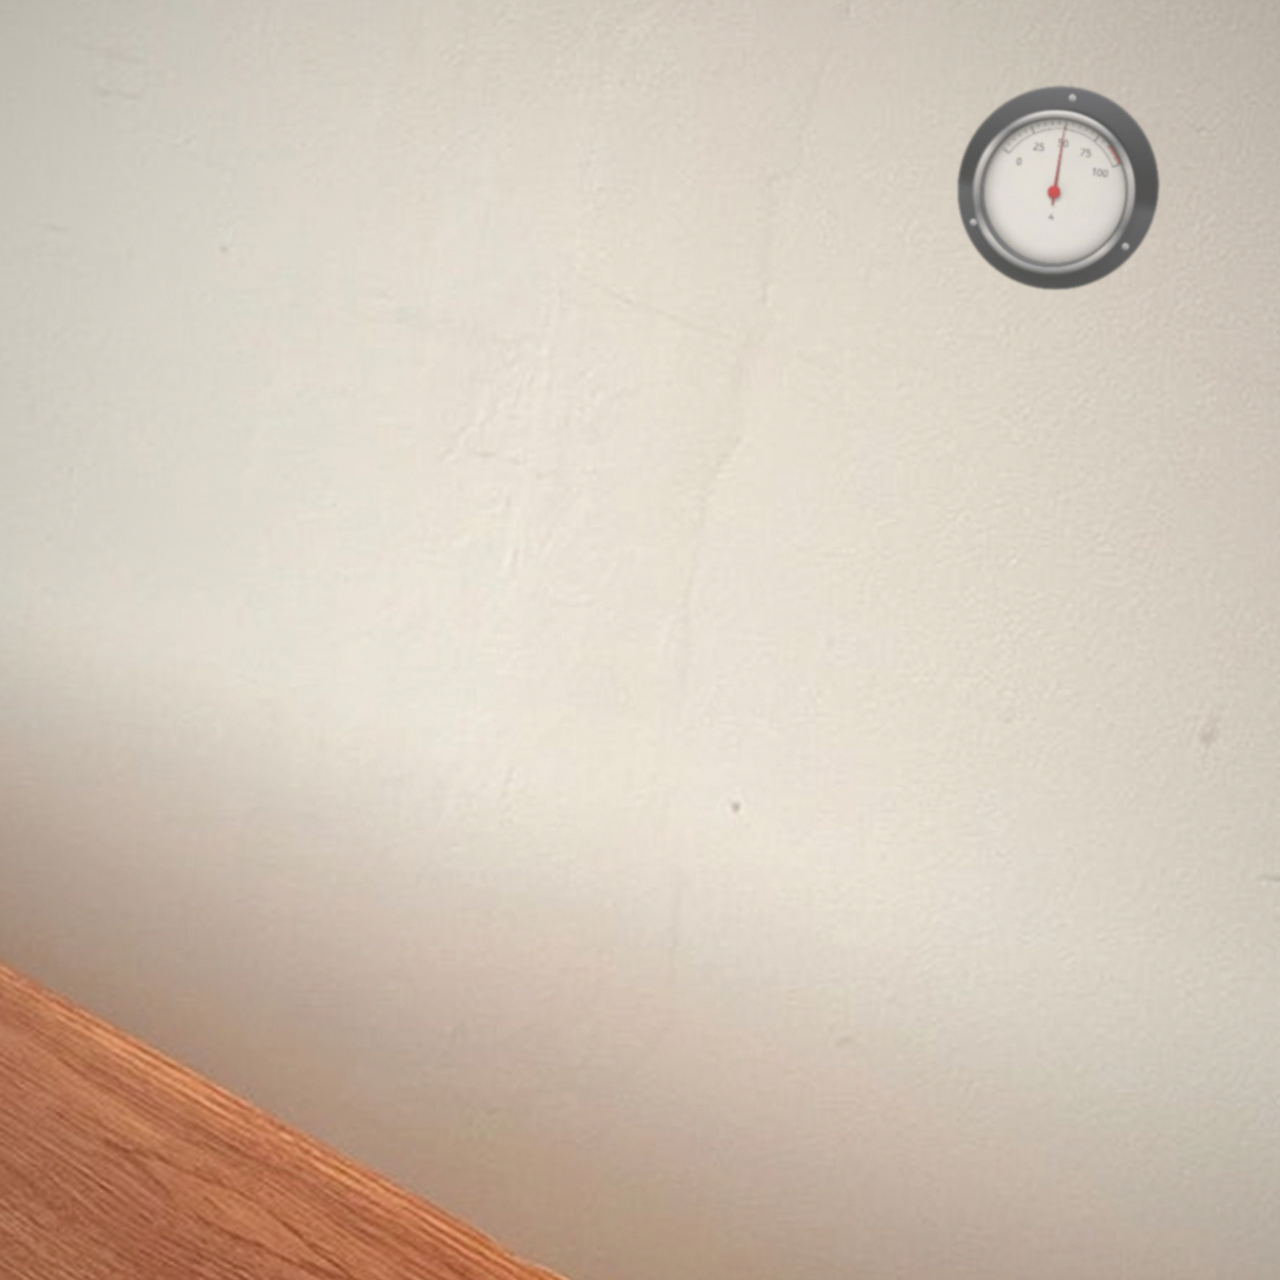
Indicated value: 50 A
